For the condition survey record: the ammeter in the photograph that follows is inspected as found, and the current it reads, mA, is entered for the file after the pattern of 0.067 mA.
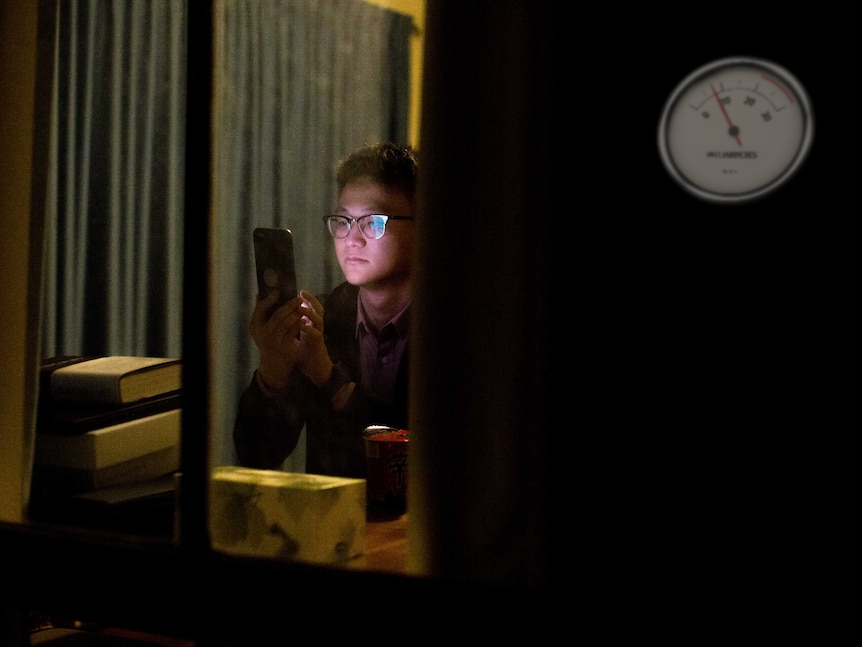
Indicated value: 7.5 mA
